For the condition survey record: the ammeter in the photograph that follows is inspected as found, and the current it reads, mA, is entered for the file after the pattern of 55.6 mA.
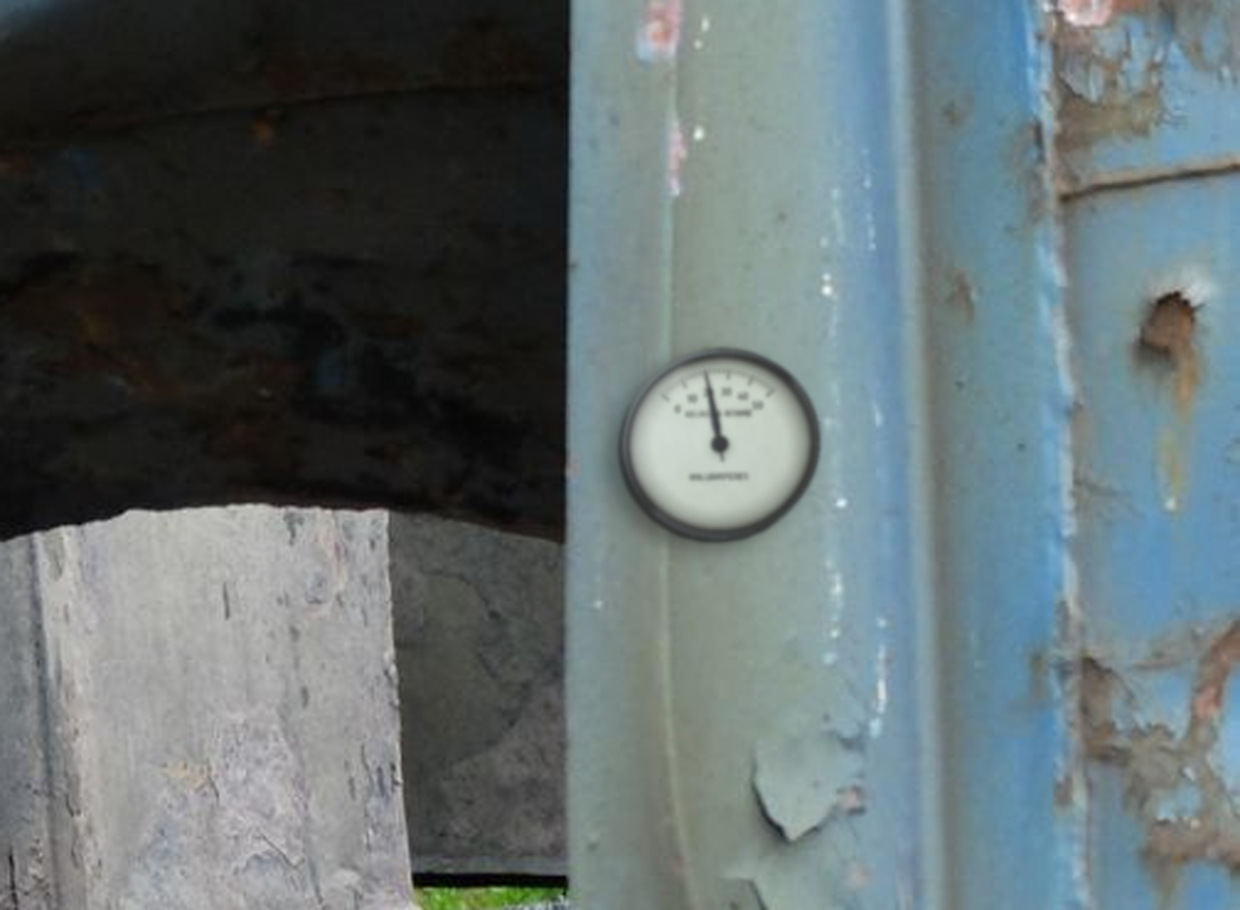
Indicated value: 20 mA
